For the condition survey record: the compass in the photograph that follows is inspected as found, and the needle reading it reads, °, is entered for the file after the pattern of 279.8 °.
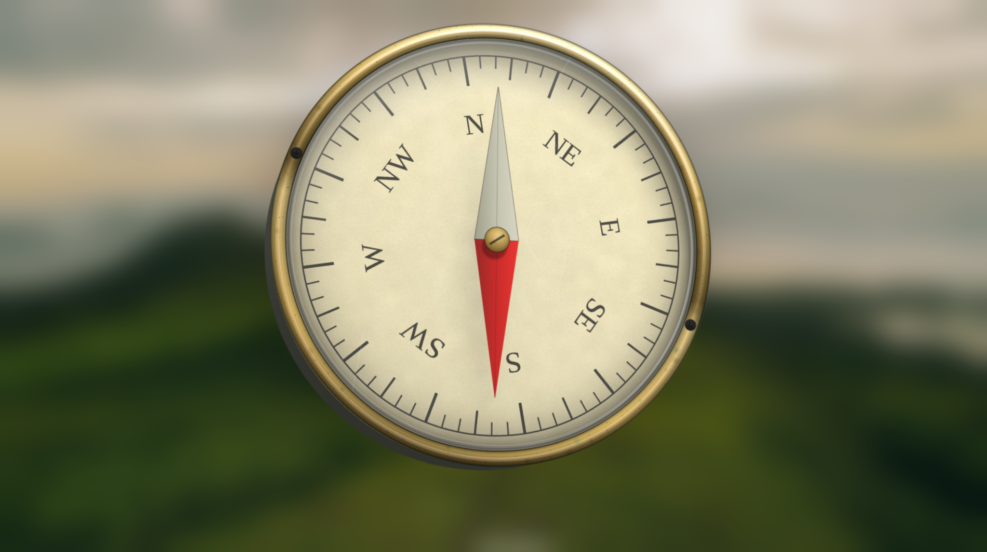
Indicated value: 190 °
